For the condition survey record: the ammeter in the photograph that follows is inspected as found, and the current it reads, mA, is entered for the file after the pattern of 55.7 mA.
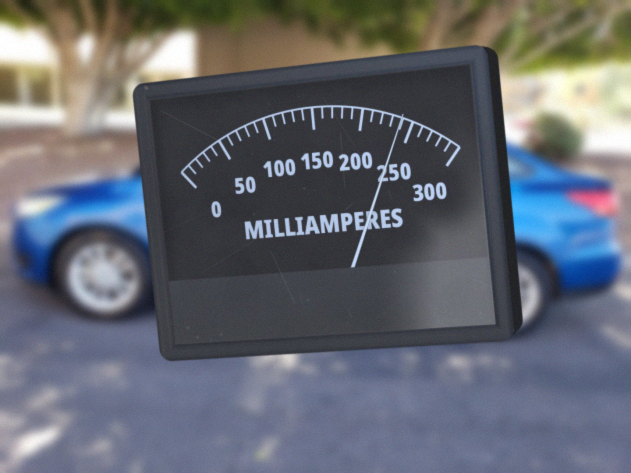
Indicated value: 240 mA
